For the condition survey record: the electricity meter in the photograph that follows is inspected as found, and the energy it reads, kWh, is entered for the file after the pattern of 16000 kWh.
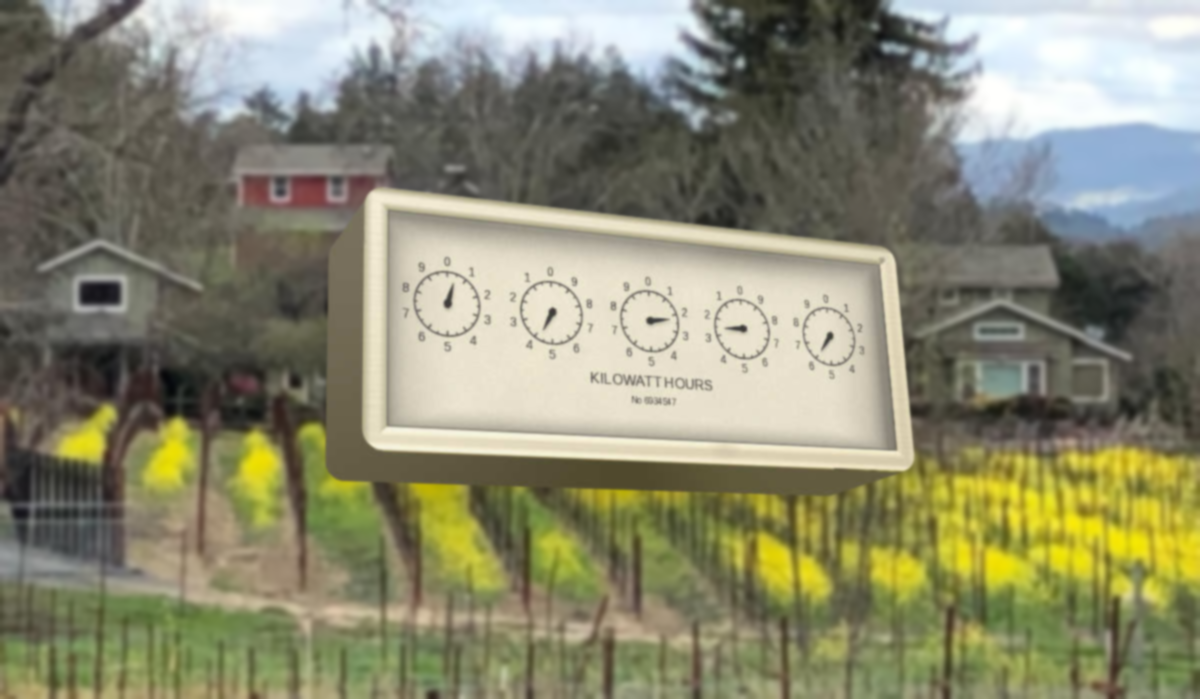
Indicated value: 4226 kWh
